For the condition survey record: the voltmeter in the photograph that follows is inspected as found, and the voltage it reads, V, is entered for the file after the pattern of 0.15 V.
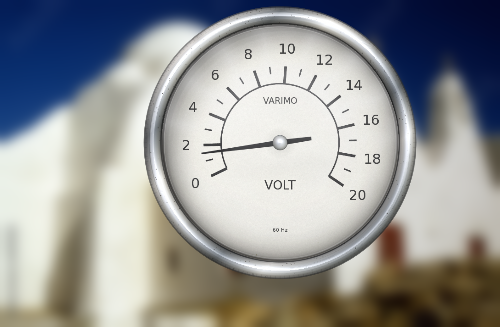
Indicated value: 1.5 V
